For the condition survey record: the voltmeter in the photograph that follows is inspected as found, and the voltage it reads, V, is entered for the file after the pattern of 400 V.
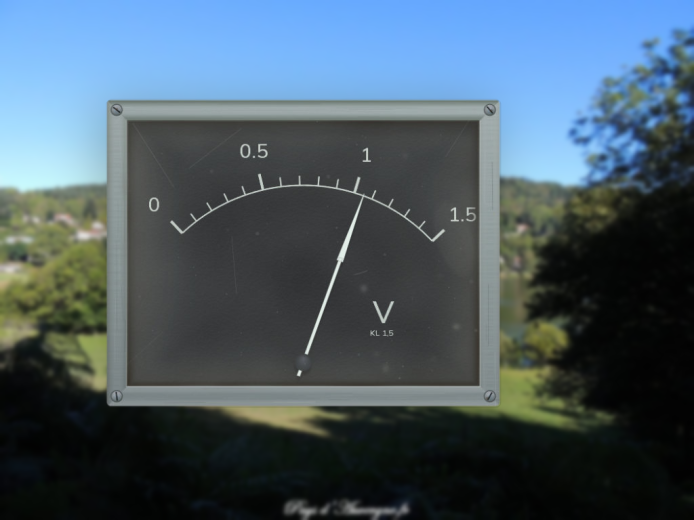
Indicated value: 1.05 V
